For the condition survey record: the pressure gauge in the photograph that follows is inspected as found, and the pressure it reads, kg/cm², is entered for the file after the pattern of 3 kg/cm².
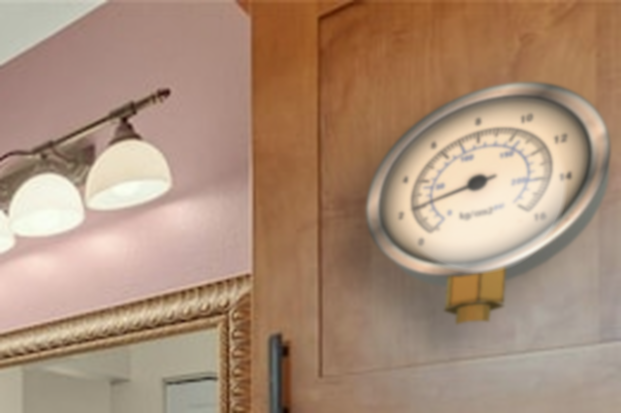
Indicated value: 2 kg/cm²
